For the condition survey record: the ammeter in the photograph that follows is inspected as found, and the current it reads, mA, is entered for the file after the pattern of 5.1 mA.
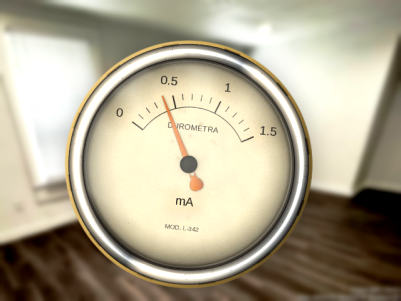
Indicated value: 0.4 mA
